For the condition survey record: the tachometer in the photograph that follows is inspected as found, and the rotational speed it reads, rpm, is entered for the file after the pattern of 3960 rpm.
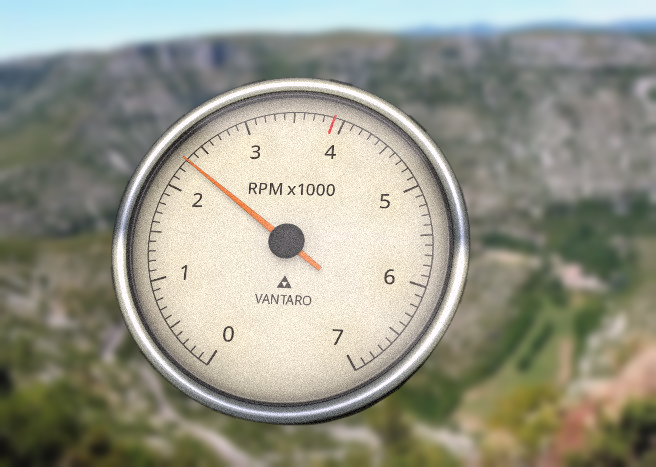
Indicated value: 2300 rpm
